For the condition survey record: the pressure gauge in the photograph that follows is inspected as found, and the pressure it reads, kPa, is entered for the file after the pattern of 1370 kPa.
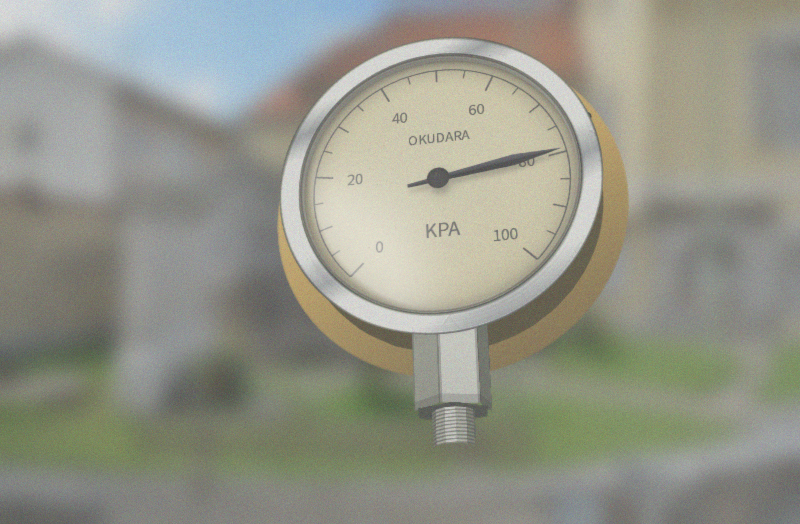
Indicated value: 80 kPa
